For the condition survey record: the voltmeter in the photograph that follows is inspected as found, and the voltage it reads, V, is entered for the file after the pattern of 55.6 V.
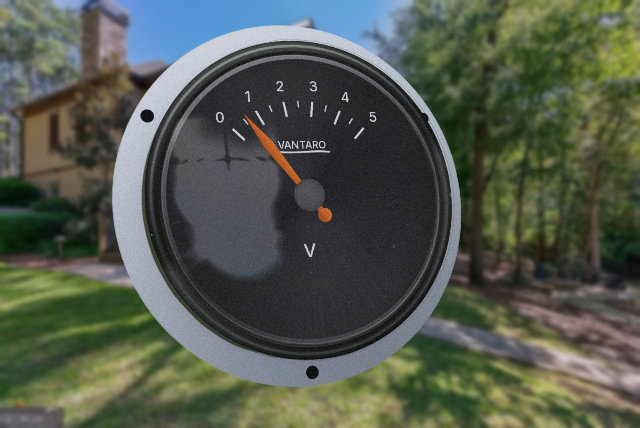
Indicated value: 0.5 V
